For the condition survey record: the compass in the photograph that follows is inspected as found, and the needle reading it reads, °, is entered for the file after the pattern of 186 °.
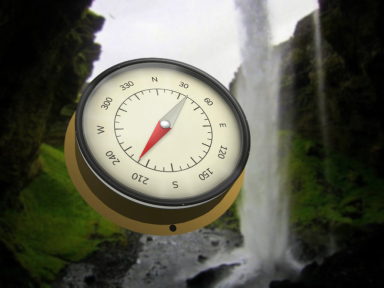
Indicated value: 220 °
